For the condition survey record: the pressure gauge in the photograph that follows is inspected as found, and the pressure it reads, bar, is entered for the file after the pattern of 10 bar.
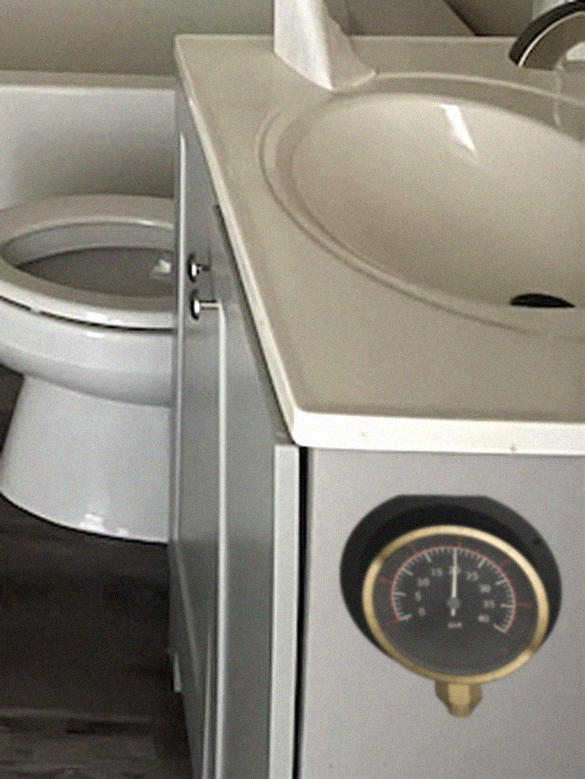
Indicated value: 20 bar
